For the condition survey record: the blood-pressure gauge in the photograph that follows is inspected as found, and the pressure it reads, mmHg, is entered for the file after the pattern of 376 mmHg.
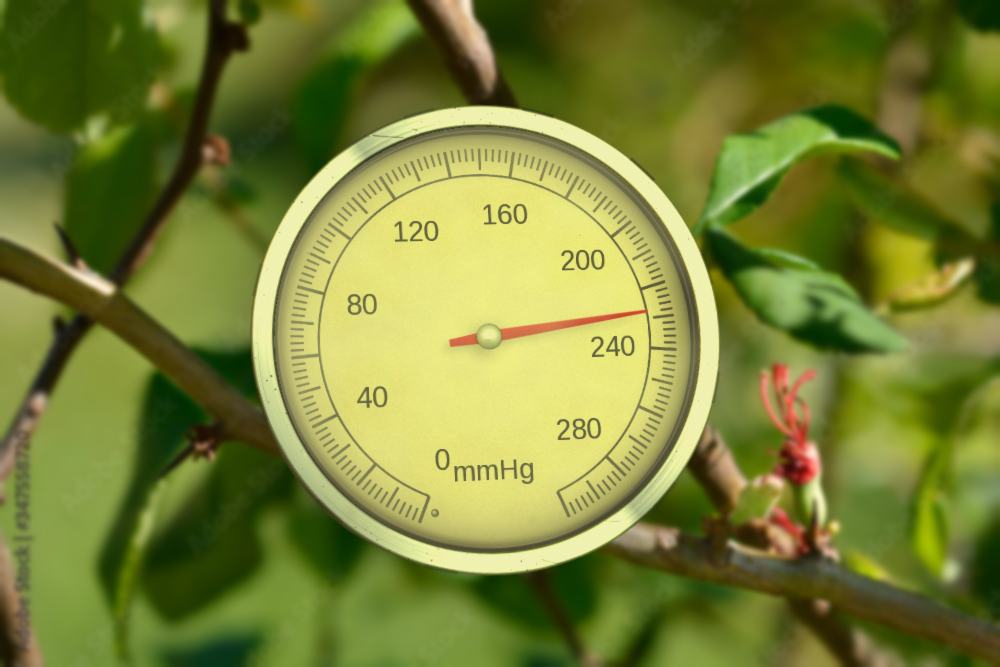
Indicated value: 228 mmHg
